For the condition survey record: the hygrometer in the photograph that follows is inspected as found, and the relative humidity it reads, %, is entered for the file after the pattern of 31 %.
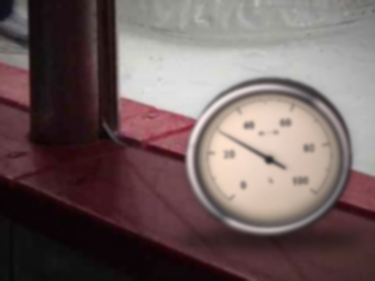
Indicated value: 30 %
